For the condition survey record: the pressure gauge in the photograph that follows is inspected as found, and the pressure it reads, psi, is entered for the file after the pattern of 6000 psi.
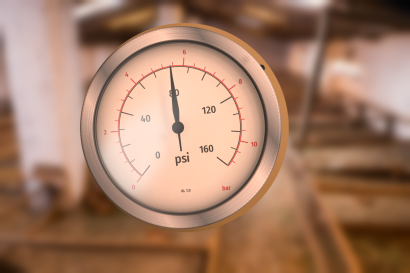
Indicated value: 80 psi
